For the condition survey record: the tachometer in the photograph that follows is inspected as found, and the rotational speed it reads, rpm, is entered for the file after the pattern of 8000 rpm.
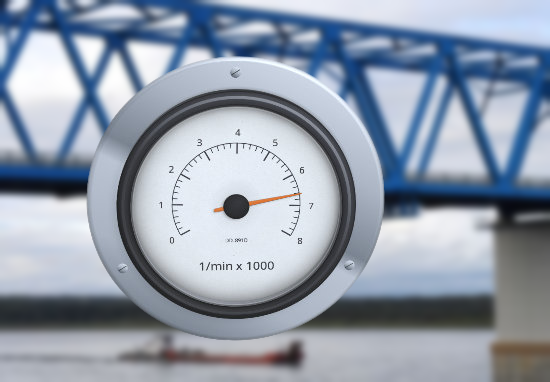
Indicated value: 6600 rpm
